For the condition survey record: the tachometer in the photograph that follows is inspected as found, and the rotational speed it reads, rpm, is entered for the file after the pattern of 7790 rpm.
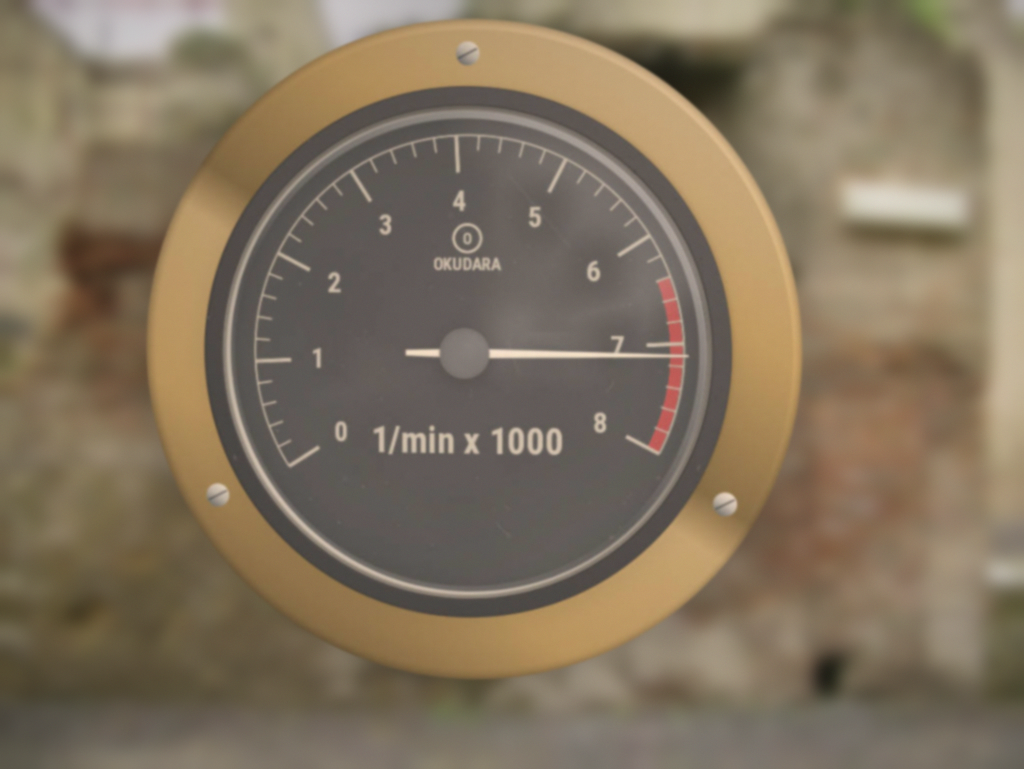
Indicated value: 7100 rpm
